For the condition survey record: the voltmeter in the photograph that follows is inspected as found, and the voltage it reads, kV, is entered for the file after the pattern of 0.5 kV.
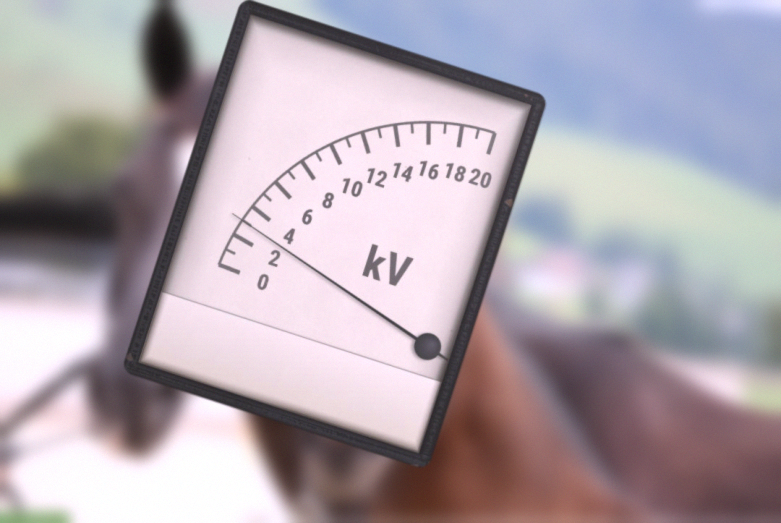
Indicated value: 3 kV
